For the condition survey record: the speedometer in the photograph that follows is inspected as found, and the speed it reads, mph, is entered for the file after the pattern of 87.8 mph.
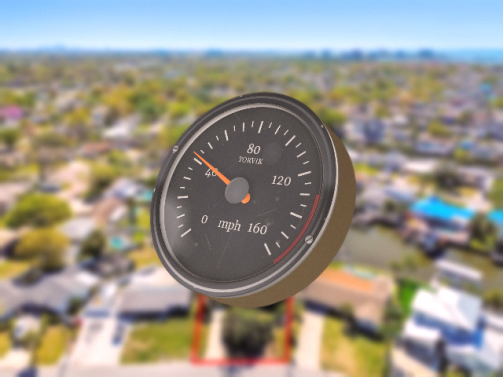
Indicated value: 42.5 mph
